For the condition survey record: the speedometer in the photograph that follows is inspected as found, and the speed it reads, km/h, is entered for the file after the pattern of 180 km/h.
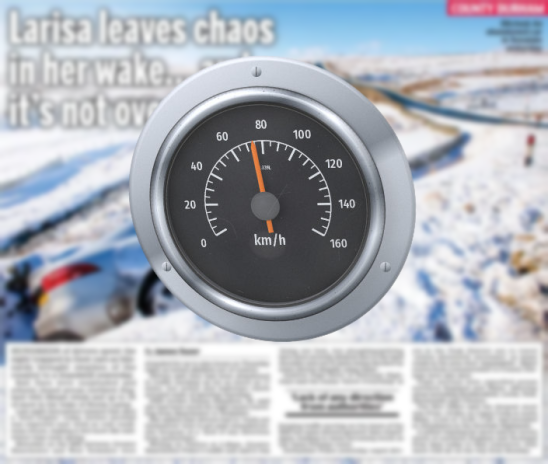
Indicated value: 75 km/h
